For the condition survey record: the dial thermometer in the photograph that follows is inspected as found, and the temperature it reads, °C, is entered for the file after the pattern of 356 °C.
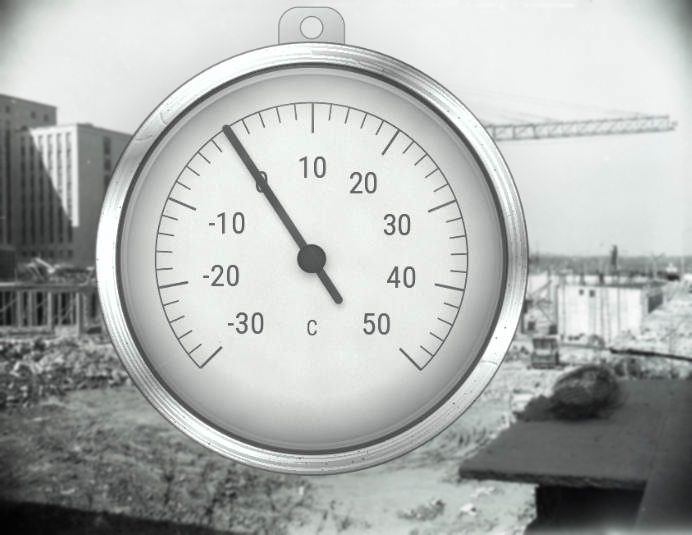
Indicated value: 0 °C
